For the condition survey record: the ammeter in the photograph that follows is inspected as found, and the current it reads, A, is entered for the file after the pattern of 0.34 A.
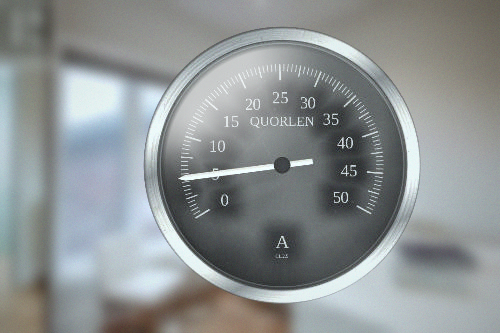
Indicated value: 5 A
